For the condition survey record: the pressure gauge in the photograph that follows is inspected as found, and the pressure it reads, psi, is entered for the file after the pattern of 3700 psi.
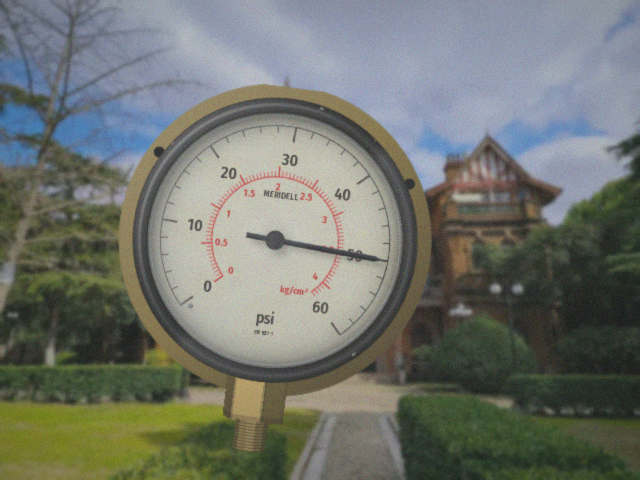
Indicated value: 50 psi
